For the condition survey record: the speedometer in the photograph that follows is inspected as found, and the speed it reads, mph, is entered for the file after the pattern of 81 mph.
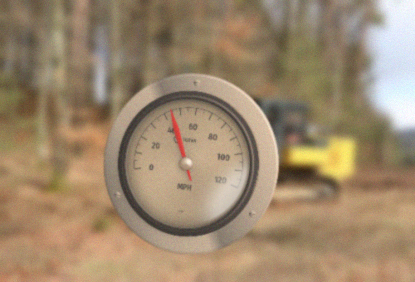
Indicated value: 45 mph
